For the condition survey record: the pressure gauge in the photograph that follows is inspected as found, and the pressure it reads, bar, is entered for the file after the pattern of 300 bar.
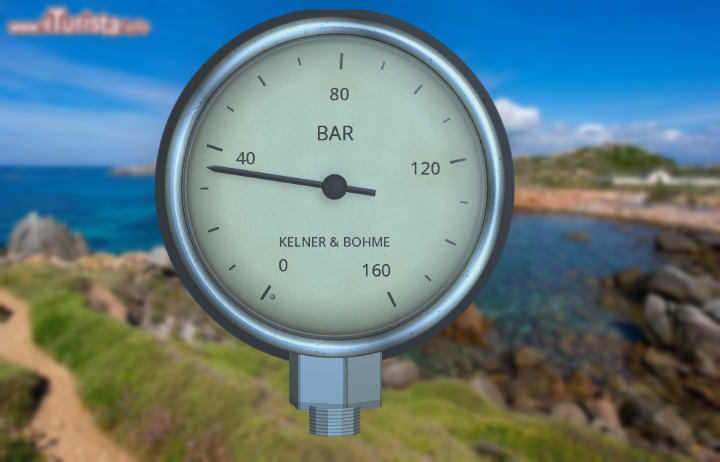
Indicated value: 35 bar
